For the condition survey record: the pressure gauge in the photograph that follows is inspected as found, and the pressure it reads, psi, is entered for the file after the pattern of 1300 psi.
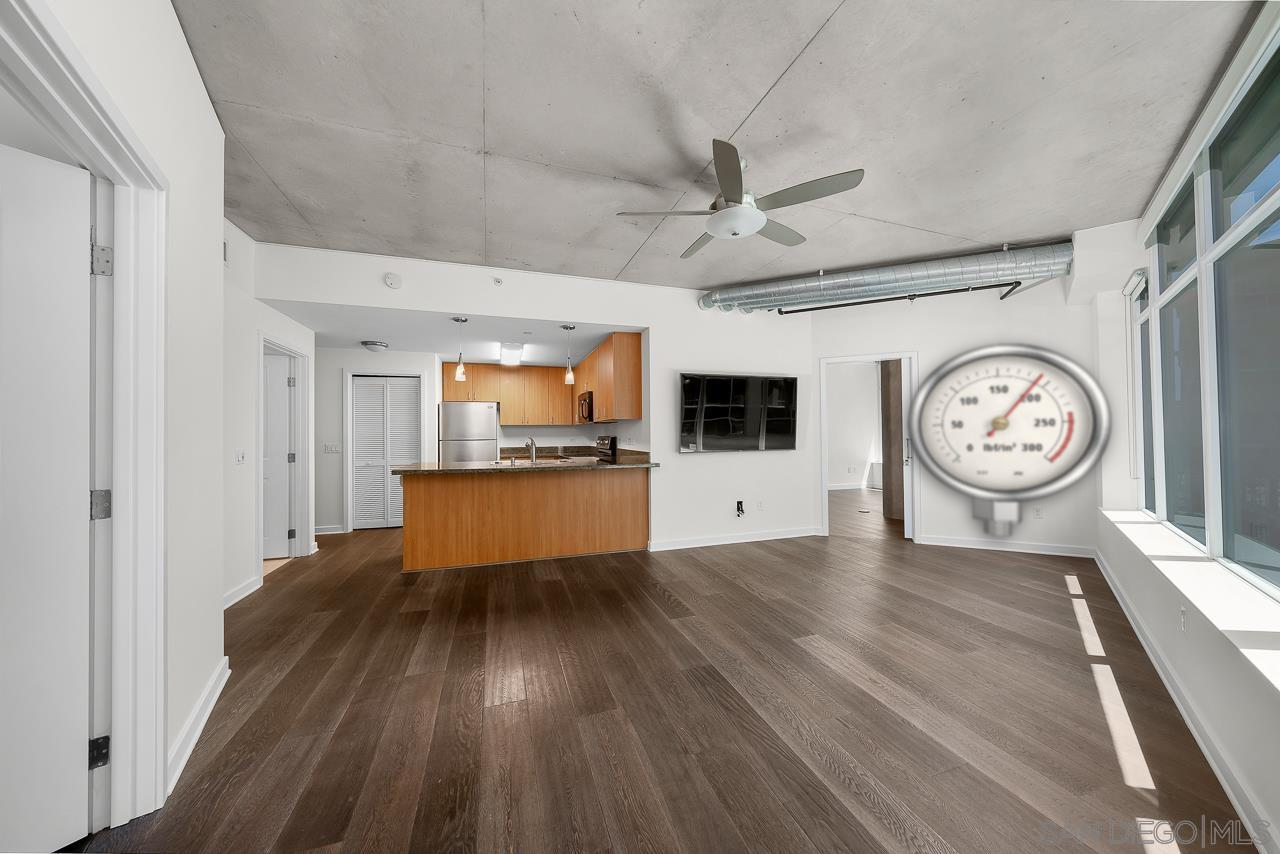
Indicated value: 190 psi
